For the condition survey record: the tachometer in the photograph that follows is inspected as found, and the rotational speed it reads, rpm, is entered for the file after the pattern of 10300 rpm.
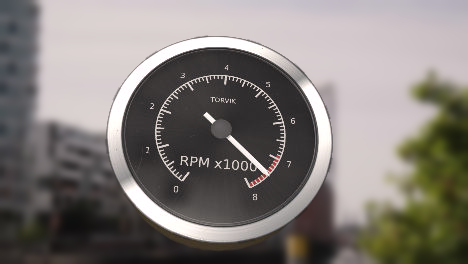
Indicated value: 7500 rpm
